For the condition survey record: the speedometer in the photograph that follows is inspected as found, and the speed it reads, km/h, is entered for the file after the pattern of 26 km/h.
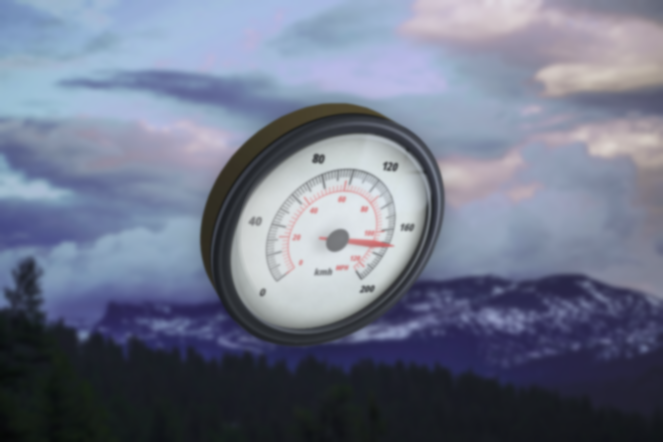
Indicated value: 170 km/h
